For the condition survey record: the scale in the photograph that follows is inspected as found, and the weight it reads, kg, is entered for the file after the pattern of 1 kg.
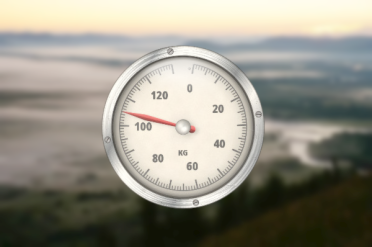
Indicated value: 105 kg
